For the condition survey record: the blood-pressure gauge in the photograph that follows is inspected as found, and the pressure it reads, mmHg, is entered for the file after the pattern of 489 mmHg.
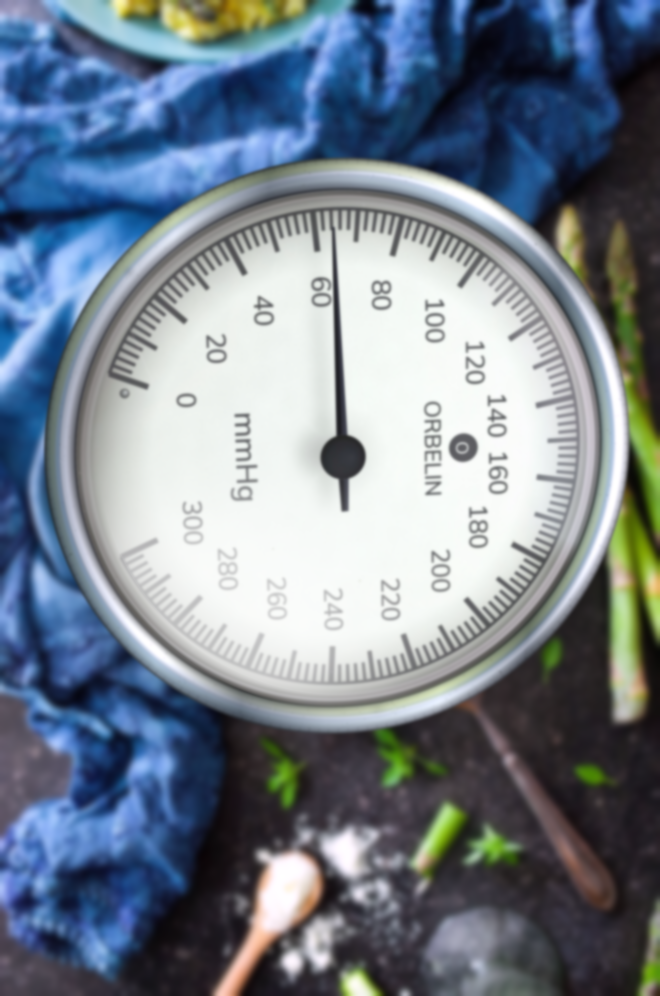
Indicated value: 64 mmHg
